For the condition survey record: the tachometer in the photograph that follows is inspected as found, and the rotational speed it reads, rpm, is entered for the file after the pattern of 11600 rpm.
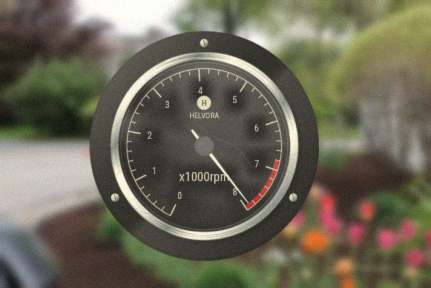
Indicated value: 7900 rpm
